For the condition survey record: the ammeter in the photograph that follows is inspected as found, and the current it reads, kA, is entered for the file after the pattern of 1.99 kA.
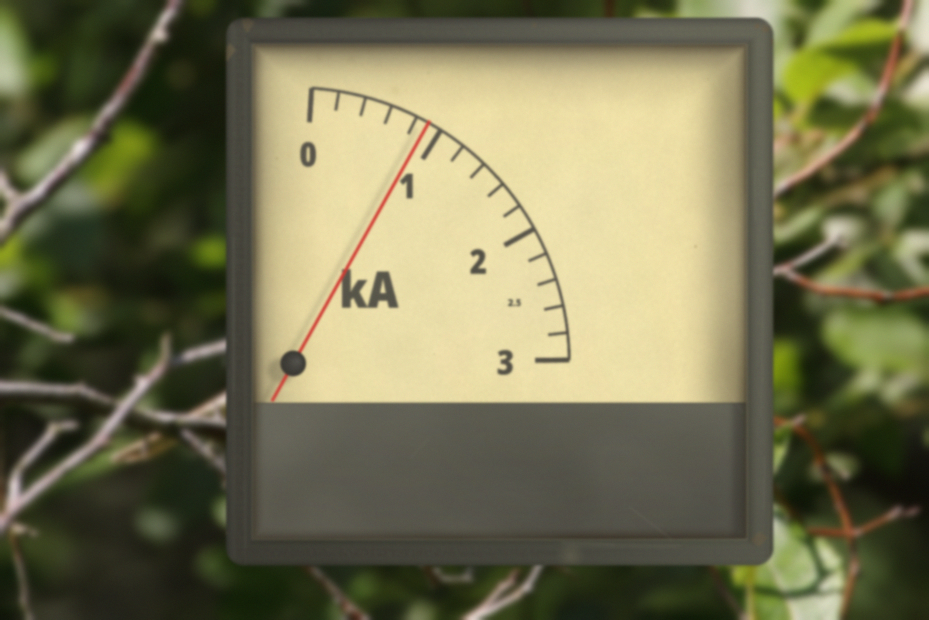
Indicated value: 0.9 kA
